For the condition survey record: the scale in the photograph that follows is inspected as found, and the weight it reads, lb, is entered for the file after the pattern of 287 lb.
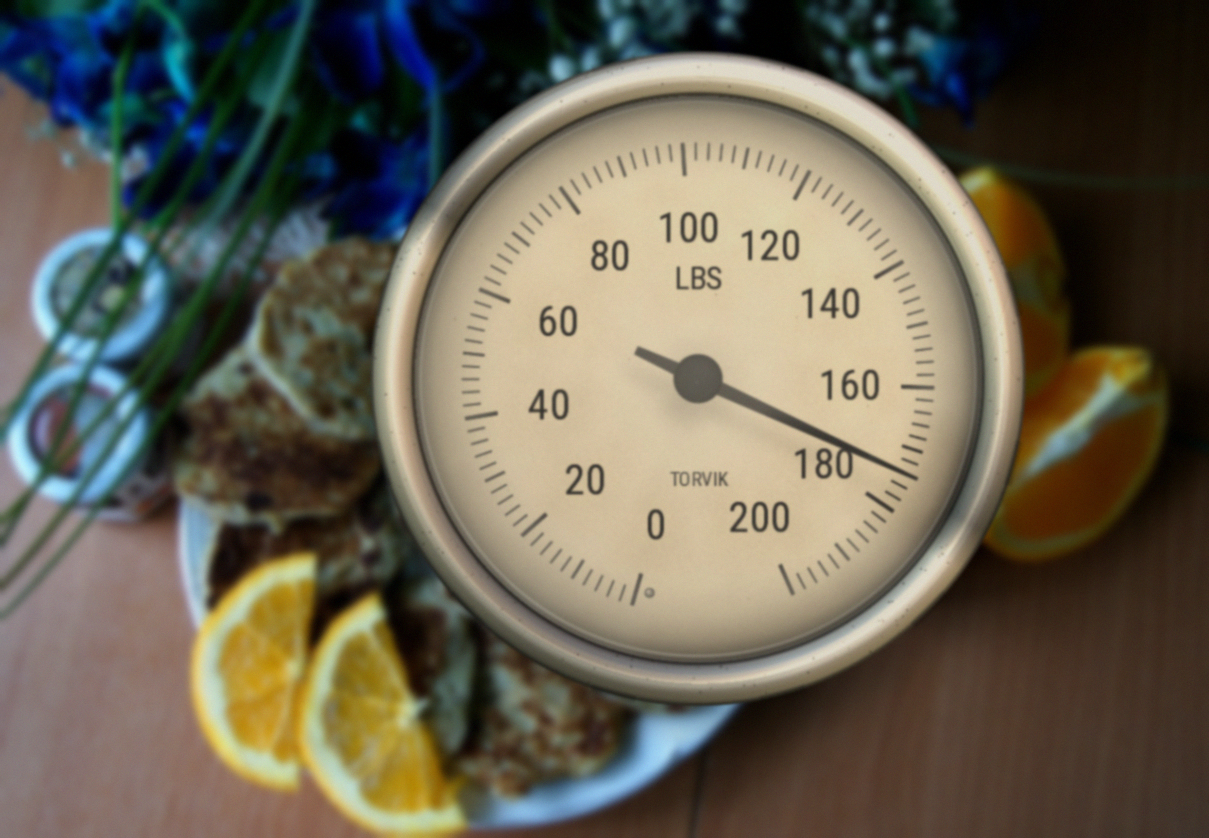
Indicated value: 174 lb
